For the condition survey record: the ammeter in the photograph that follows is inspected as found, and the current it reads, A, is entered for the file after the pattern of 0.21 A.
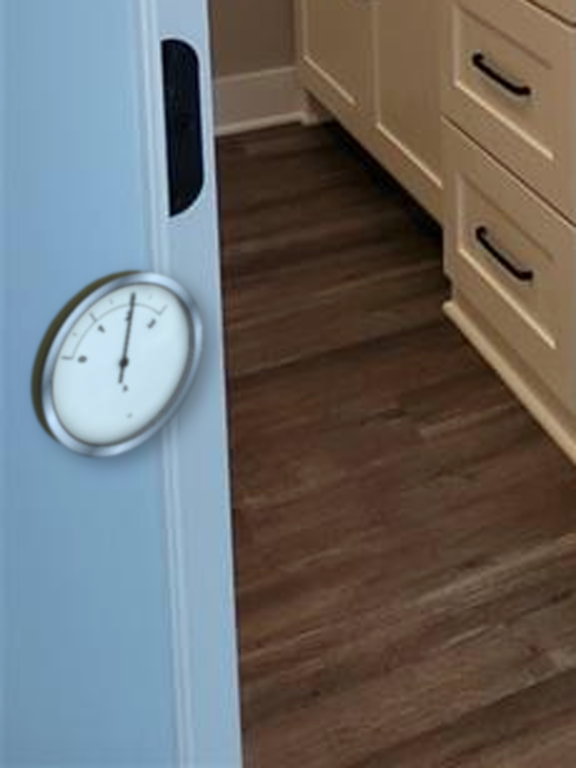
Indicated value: 2 A
